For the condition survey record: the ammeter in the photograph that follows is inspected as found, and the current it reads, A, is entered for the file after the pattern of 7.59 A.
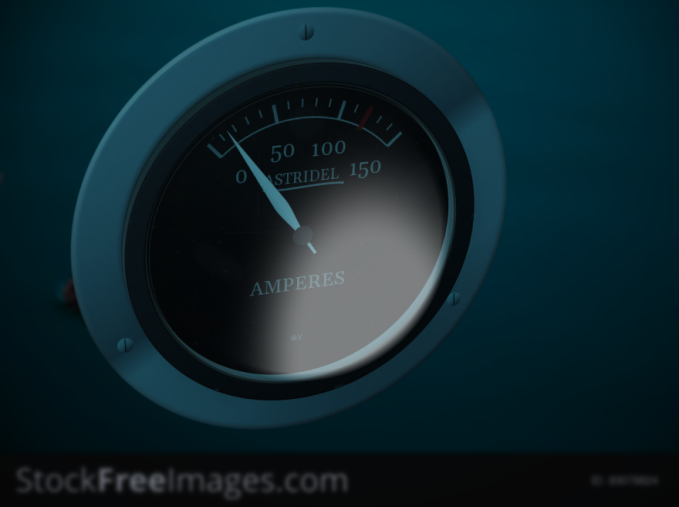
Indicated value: 15 A
